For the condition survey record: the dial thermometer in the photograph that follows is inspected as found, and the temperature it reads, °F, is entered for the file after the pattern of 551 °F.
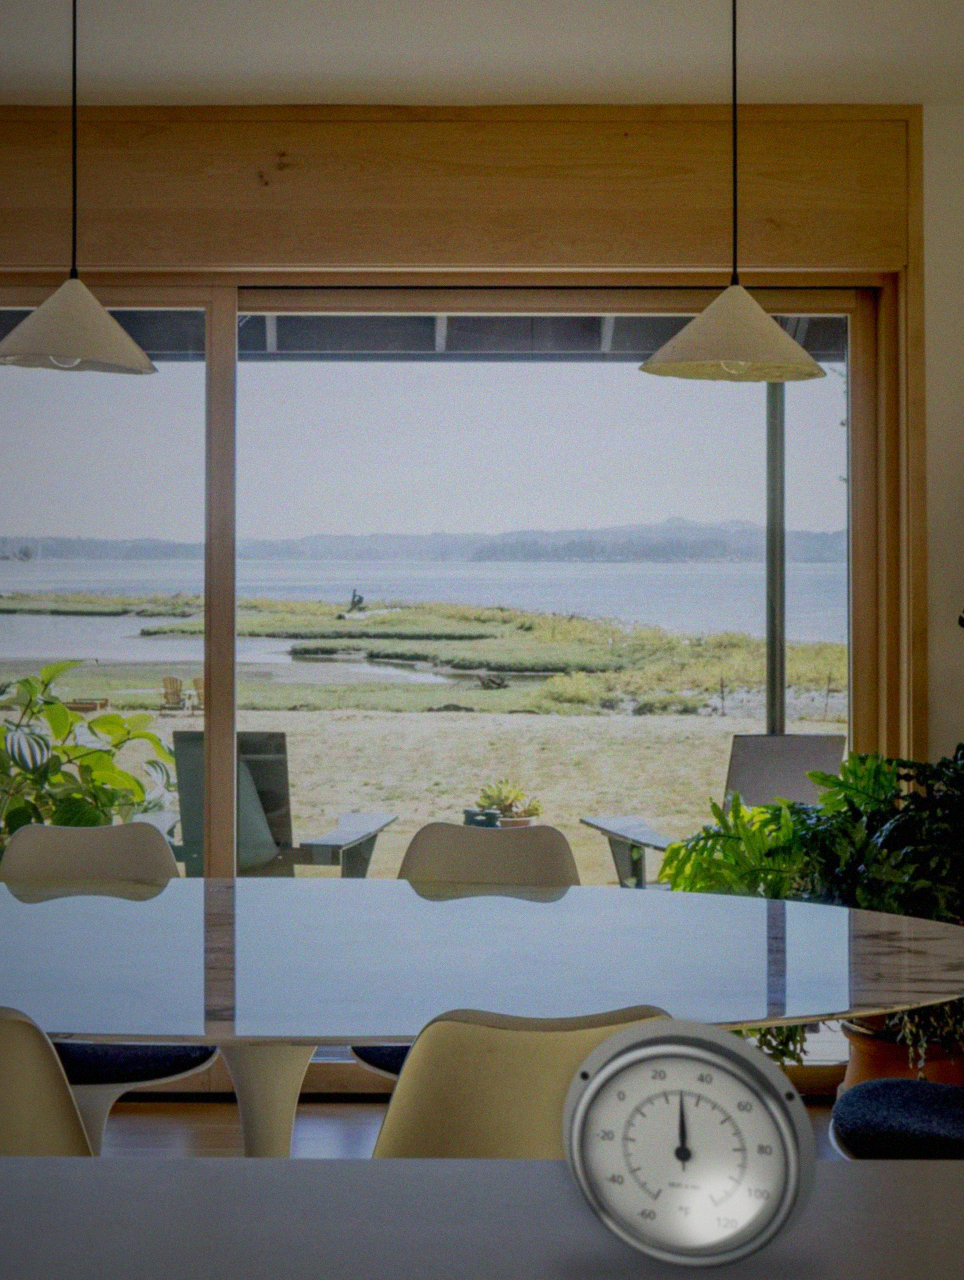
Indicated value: 30 °F
